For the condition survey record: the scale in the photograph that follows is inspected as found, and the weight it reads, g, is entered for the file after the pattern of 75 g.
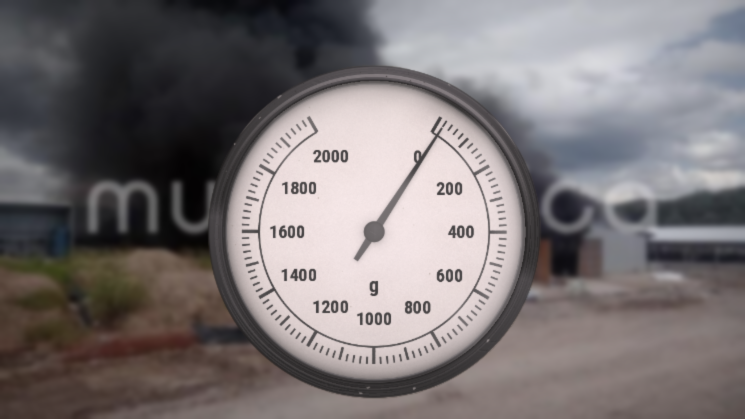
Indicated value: 20 g
